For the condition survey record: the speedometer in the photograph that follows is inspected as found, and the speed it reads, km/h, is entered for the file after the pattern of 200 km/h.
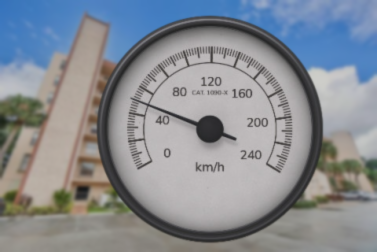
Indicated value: 50 km/h
